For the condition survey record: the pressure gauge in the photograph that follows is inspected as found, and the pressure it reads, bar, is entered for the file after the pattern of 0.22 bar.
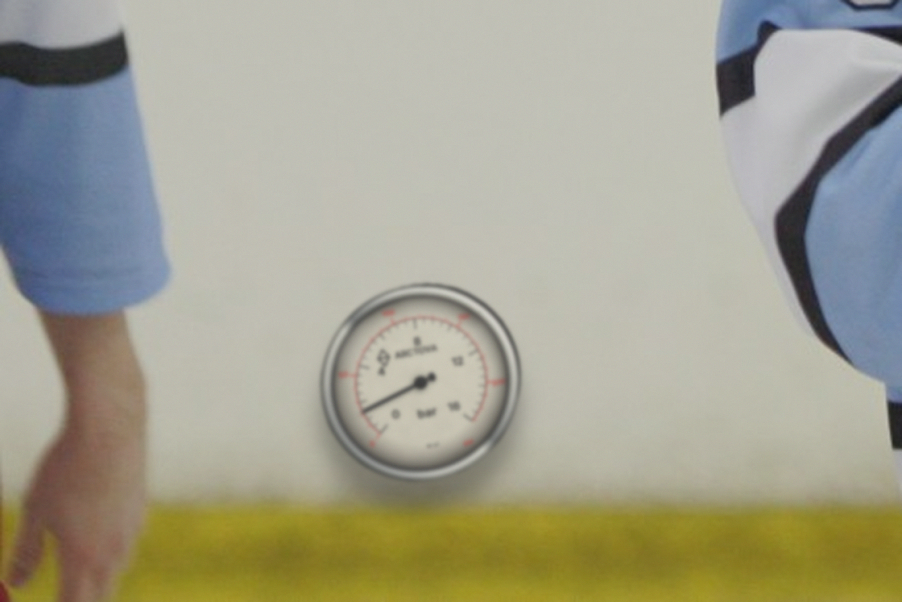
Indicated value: 1.5 bar
